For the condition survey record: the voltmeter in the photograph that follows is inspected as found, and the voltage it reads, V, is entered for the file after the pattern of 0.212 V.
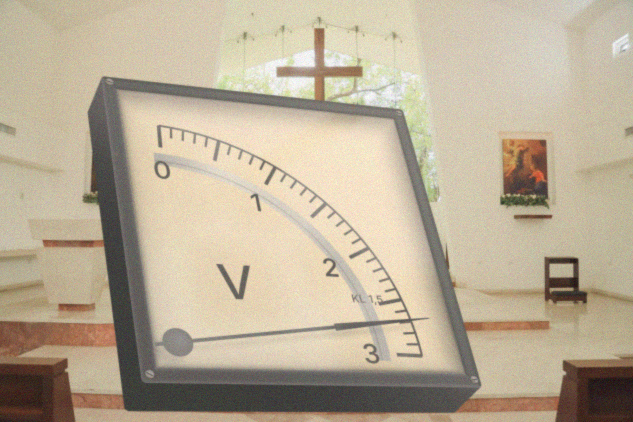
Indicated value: 2.7 V
